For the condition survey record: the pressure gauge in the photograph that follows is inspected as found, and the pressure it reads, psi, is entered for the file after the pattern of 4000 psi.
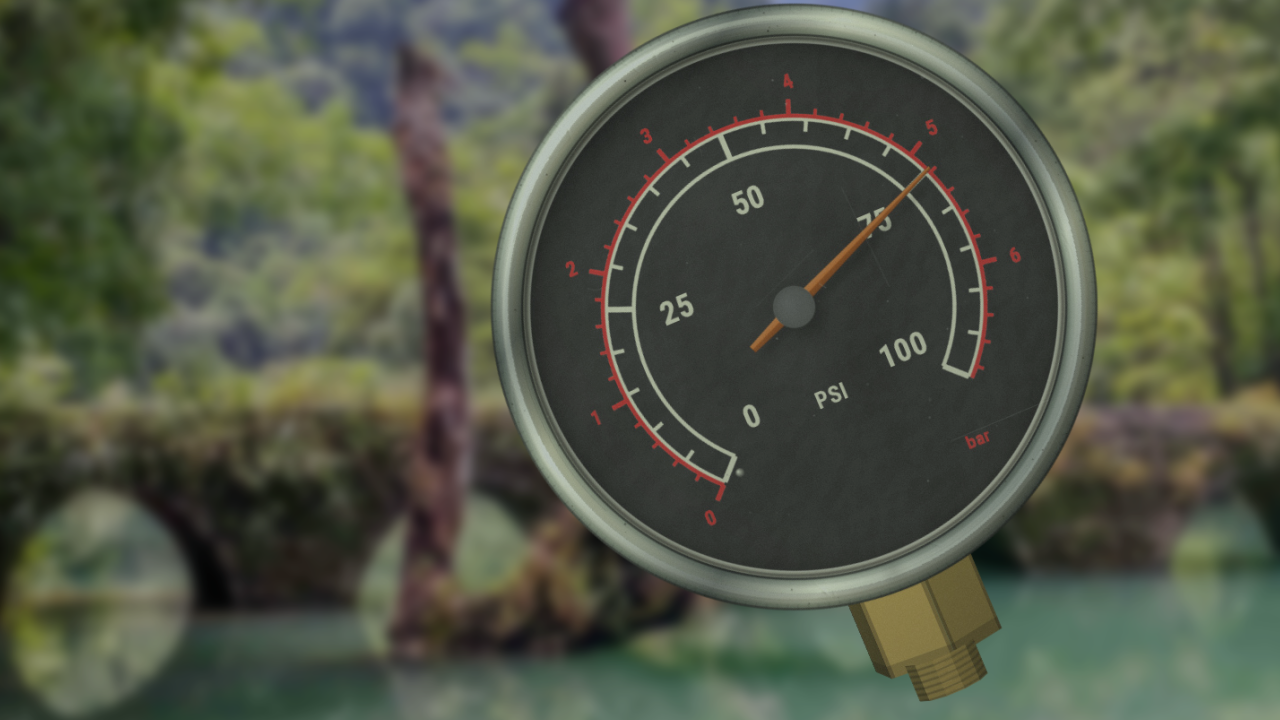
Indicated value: 75 psi
